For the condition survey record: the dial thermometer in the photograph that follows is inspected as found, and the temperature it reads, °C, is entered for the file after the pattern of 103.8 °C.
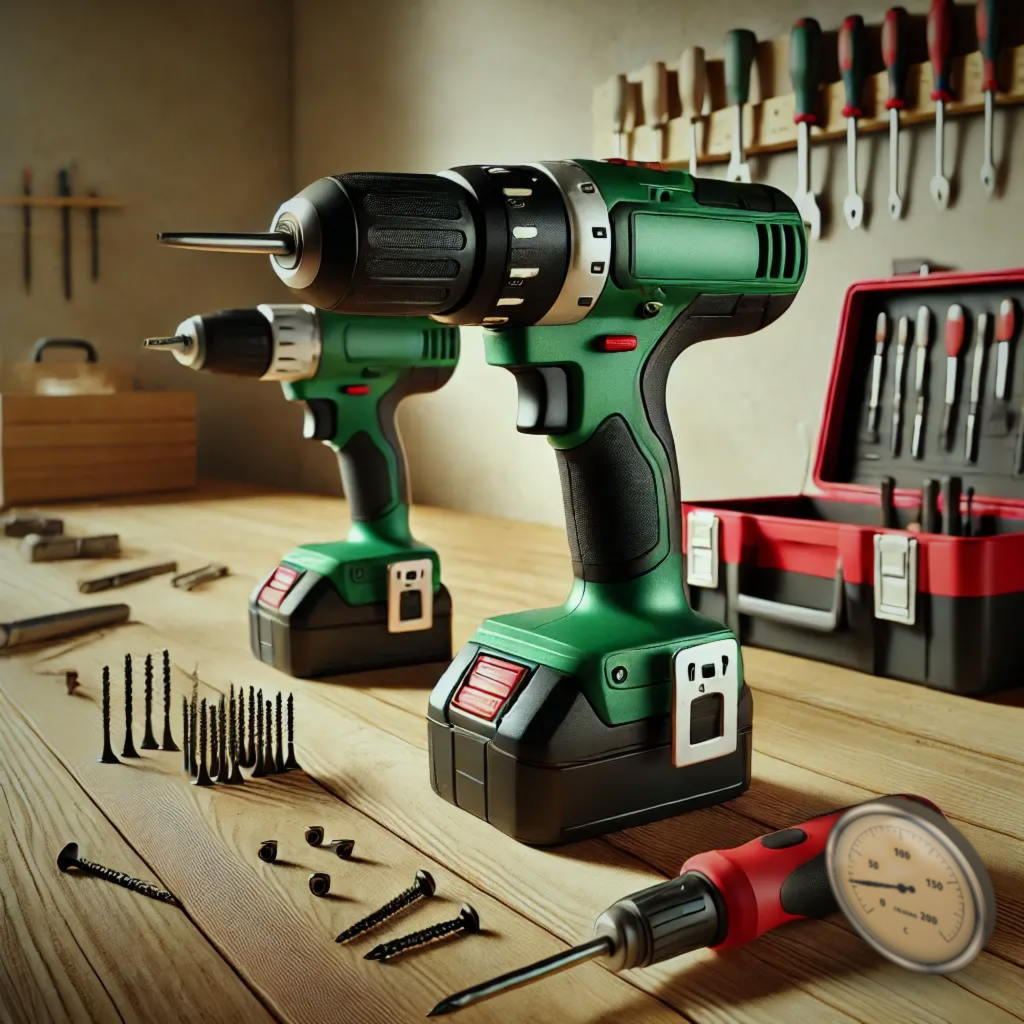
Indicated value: 25 °C
